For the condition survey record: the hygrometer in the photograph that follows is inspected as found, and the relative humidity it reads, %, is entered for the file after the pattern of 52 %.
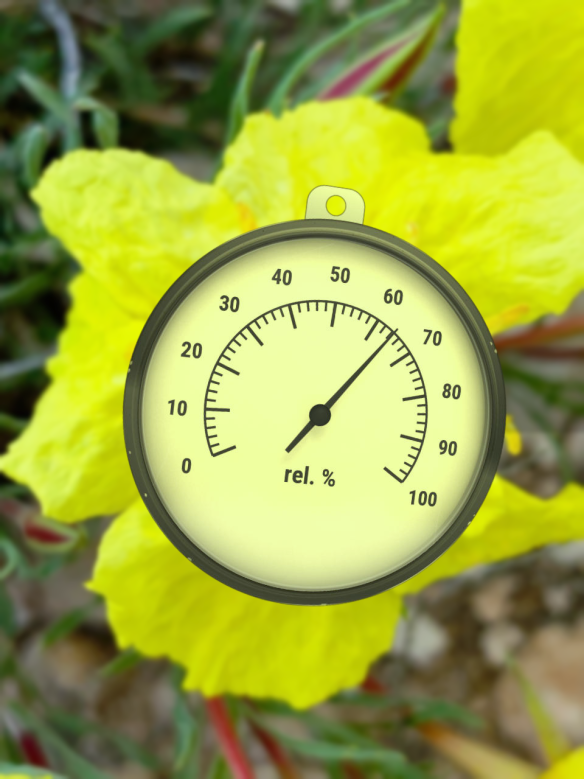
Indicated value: 64 %
